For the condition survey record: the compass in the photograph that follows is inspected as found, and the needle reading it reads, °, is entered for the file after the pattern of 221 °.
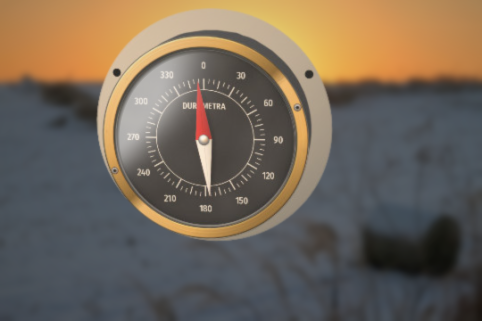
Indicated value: 355 °
